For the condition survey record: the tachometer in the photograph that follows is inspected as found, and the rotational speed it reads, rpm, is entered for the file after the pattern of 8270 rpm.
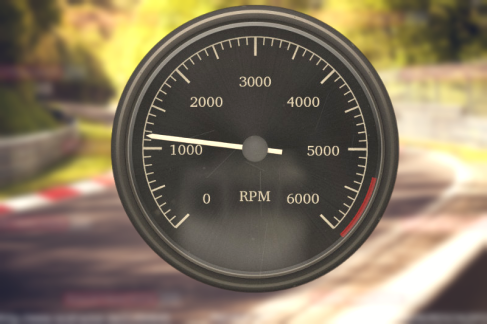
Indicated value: 1150 rpm
